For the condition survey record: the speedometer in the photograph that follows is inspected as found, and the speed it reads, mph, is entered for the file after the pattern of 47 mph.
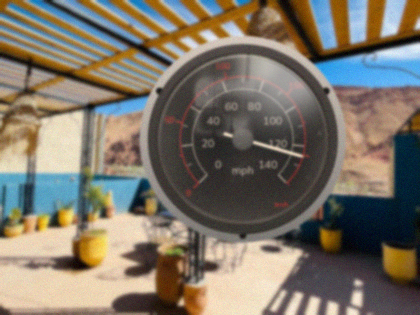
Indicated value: 125 mph
